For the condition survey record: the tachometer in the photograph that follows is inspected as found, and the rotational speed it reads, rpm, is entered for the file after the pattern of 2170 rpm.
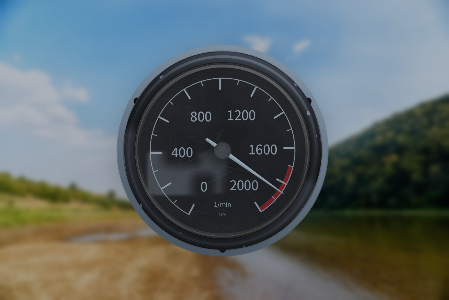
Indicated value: 1850 rpm
